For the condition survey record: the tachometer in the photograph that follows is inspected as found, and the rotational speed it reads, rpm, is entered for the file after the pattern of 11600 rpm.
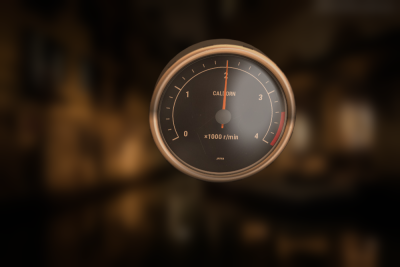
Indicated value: 2000 rpm
